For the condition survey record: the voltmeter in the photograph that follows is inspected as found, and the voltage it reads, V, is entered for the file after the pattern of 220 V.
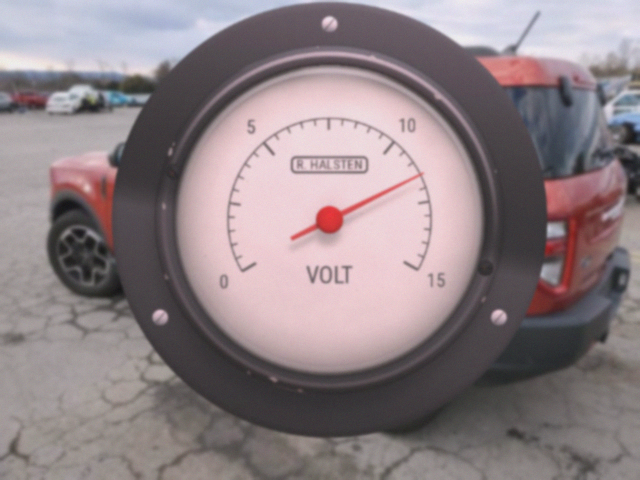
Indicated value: 11.5 V
